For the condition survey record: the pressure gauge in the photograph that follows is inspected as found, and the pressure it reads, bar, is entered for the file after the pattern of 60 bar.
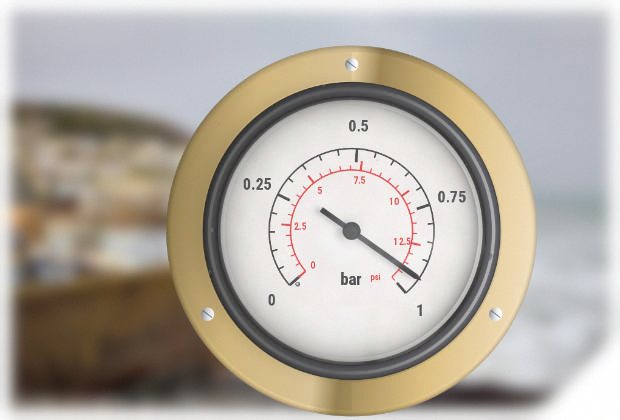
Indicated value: 0.95 bar
